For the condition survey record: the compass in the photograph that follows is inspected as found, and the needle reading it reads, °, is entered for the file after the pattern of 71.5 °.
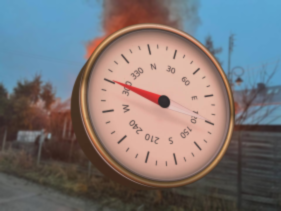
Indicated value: 300 °
